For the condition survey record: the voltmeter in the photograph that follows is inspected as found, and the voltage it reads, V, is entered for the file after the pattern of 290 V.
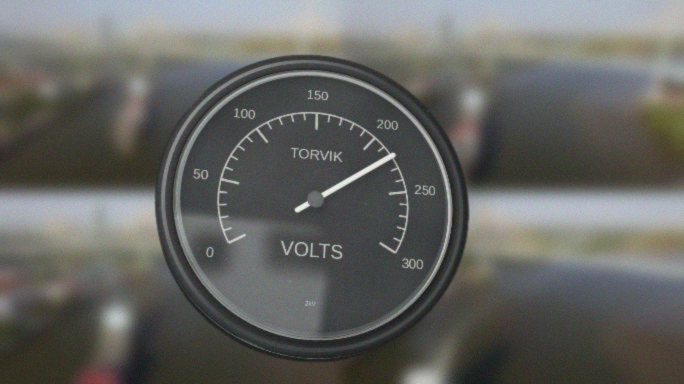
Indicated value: 220 V
